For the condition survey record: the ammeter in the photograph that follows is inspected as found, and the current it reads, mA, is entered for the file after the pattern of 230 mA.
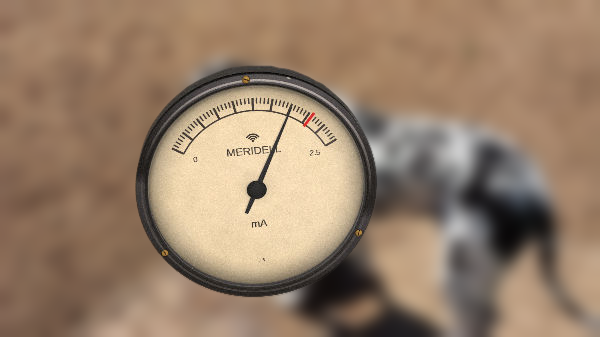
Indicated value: 1.75 mA
